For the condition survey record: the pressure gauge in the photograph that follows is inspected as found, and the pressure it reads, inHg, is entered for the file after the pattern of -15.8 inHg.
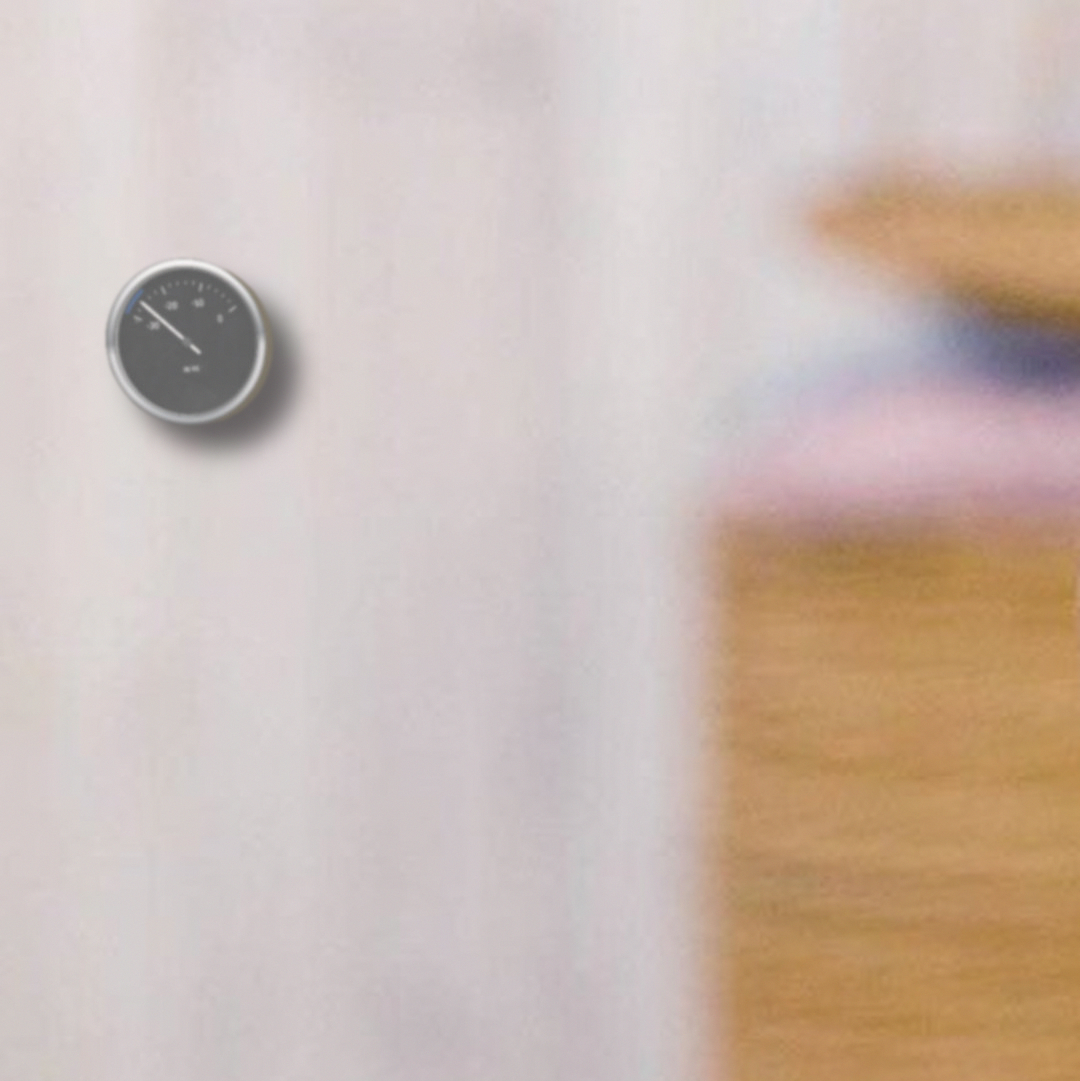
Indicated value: -26 inHg
